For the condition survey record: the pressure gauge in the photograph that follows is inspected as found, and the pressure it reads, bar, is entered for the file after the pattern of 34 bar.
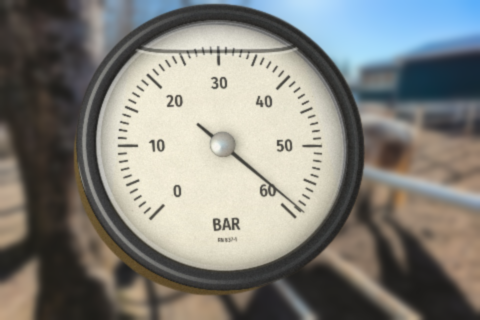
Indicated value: 59 bar
